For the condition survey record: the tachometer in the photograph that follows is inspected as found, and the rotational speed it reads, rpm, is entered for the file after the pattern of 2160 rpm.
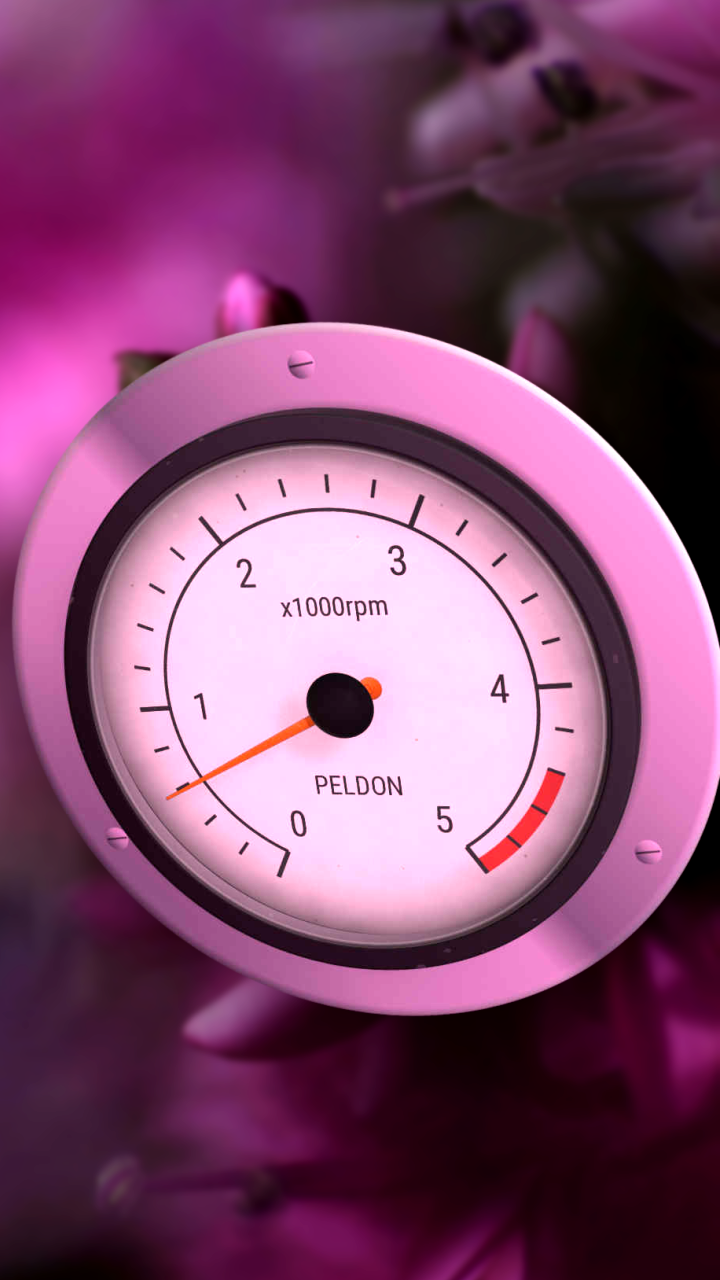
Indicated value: 600 rpm
